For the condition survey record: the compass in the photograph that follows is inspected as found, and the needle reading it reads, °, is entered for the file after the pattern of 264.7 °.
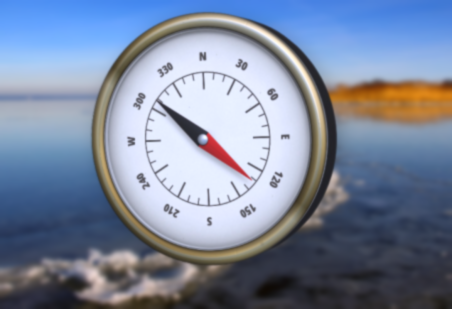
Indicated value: 130 °
